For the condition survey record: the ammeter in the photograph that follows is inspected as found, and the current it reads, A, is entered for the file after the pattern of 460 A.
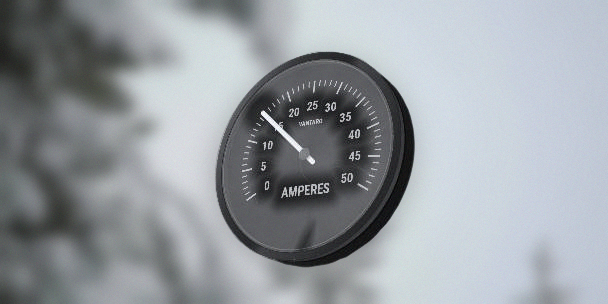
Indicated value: 15 A
